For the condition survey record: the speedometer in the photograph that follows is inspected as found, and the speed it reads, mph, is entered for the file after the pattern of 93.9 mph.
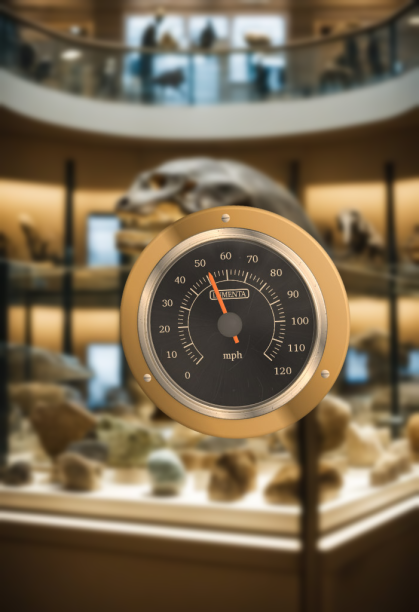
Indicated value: 52 mph
